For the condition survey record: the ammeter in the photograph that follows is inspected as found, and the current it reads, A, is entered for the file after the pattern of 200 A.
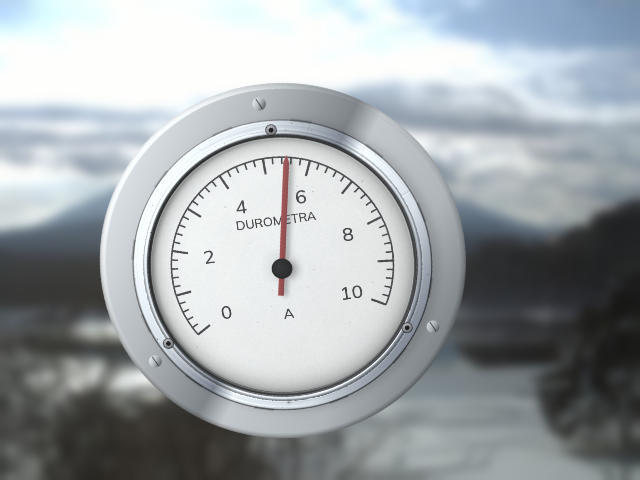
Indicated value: 5.5 A
